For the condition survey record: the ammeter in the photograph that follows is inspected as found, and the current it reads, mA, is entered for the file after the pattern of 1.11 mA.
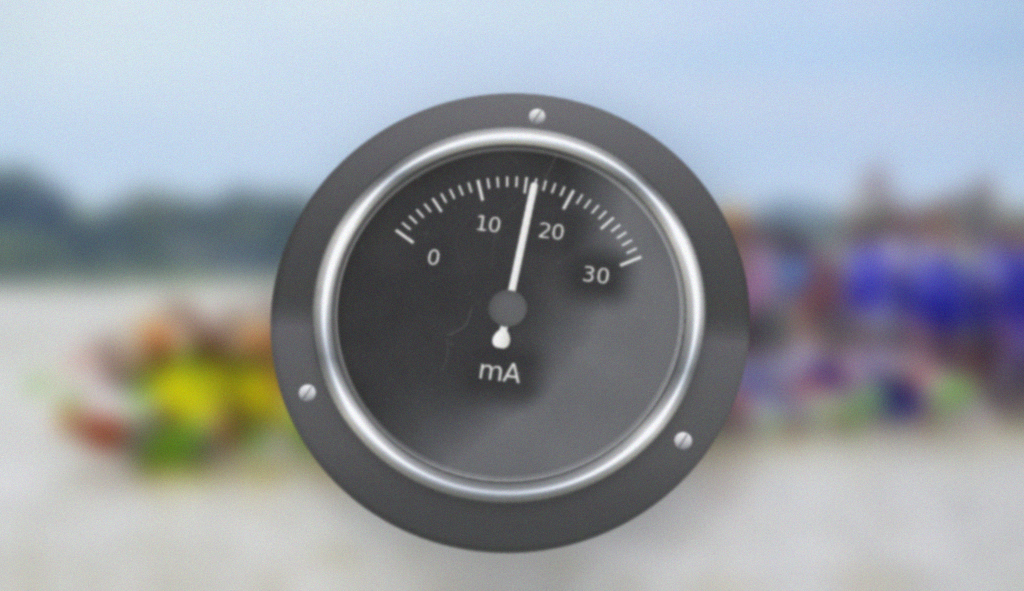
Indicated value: 16 mA
